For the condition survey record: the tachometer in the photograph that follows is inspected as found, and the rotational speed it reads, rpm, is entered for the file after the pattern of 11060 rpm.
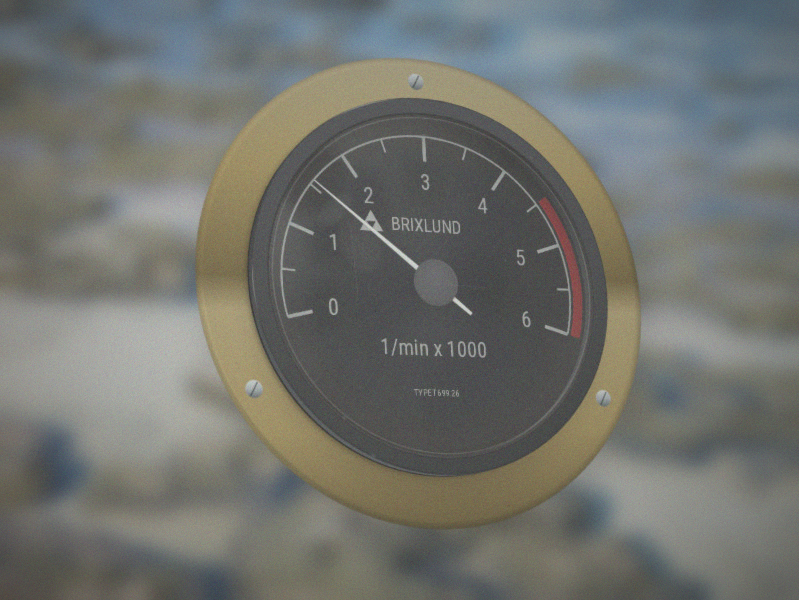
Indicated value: 1500 rpm
